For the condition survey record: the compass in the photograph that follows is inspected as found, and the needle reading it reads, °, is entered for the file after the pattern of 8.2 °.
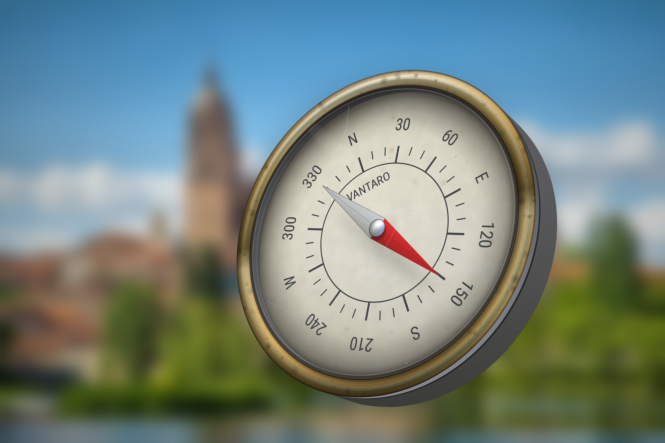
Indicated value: 150 °
